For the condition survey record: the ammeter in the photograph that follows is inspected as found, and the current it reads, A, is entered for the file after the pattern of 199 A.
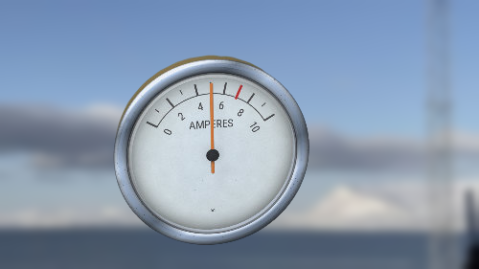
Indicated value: 5 A
